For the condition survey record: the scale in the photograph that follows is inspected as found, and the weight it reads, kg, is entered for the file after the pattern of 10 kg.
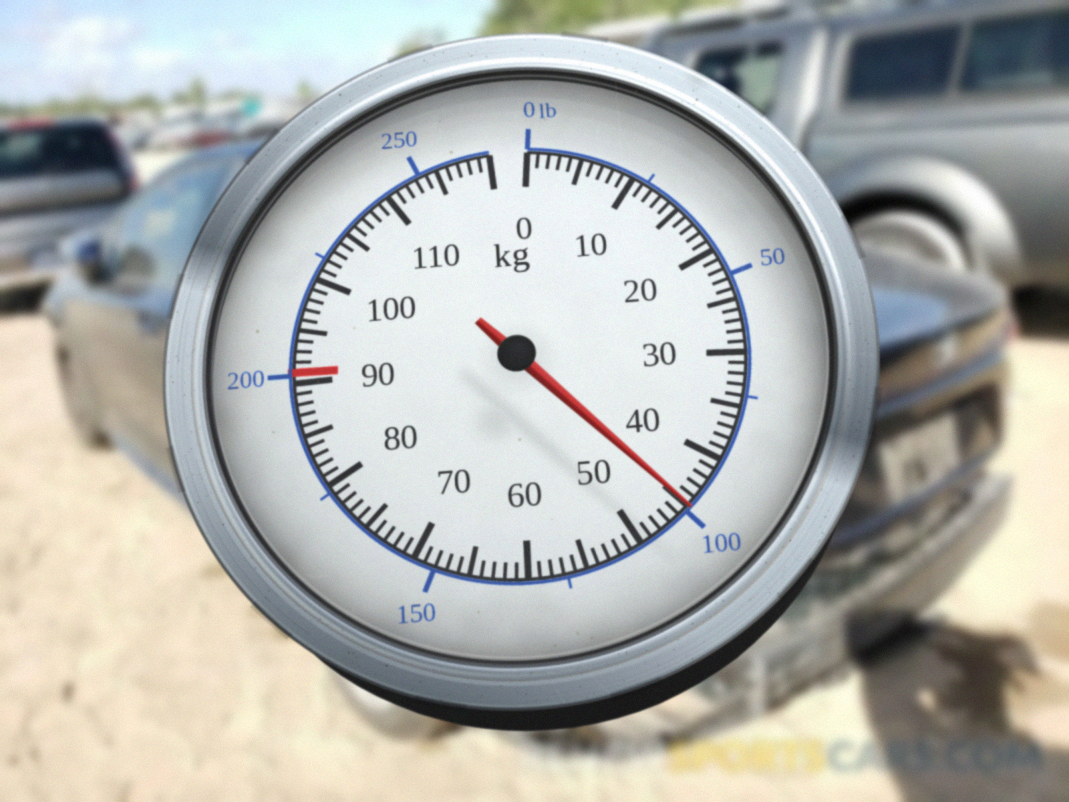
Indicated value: 45 kg
